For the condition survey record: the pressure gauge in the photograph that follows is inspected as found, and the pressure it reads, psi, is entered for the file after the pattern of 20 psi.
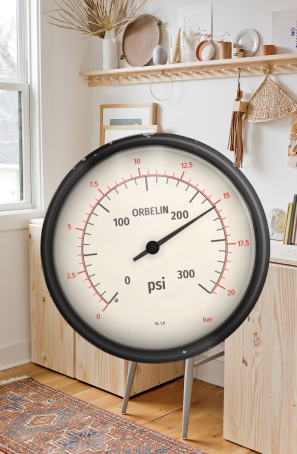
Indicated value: 220 psi
